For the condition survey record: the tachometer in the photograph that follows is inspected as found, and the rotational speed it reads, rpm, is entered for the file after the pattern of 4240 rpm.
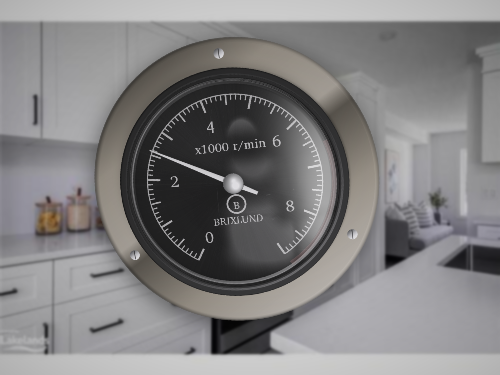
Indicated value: 2600 rpm
